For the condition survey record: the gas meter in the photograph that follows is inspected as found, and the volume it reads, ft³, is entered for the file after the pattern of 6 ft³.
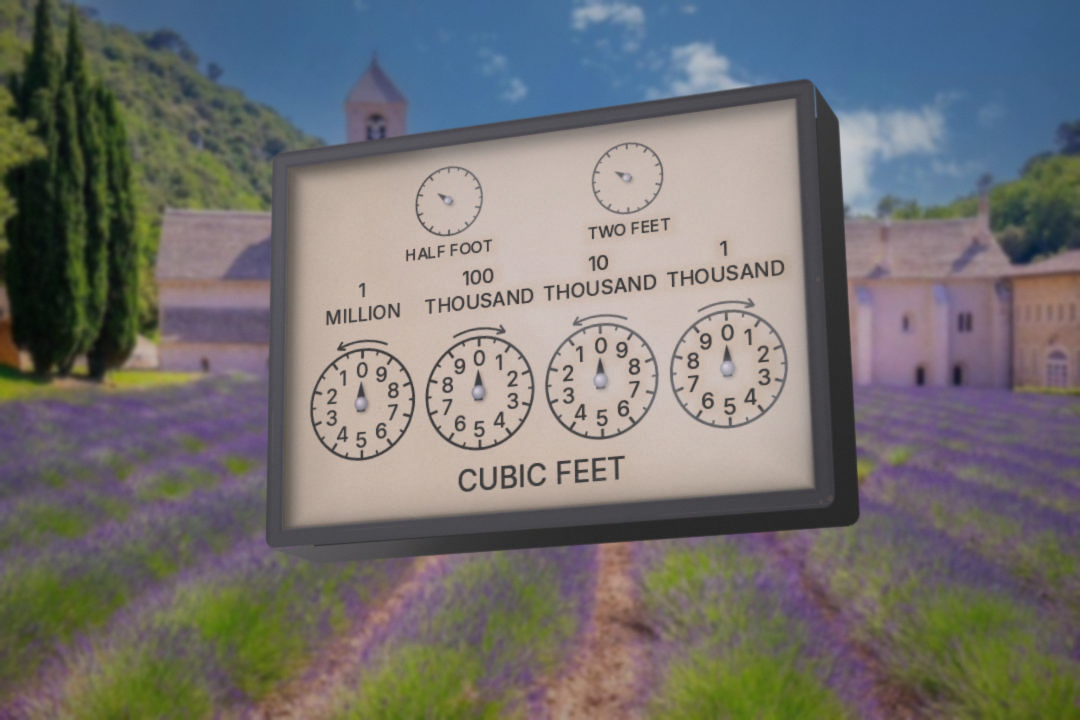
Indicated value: 0 ft³
